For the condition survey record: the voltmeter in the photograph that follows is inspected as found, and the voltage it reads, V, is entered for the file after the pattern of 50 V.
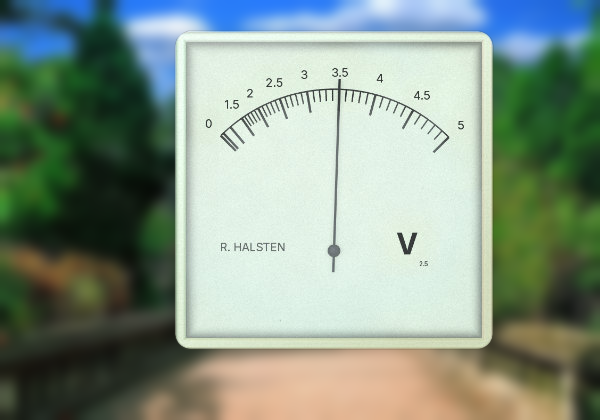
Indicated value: 3.5 V
